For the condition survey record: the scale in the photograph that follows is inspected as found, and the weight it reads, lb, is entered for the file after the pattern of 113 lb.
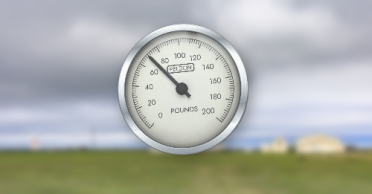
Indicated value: 70 lb
